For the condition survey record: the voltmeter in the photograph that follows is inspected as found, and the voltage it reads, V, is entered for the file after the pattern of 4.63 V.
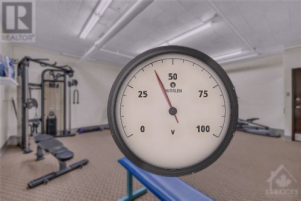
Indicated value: 40 V
